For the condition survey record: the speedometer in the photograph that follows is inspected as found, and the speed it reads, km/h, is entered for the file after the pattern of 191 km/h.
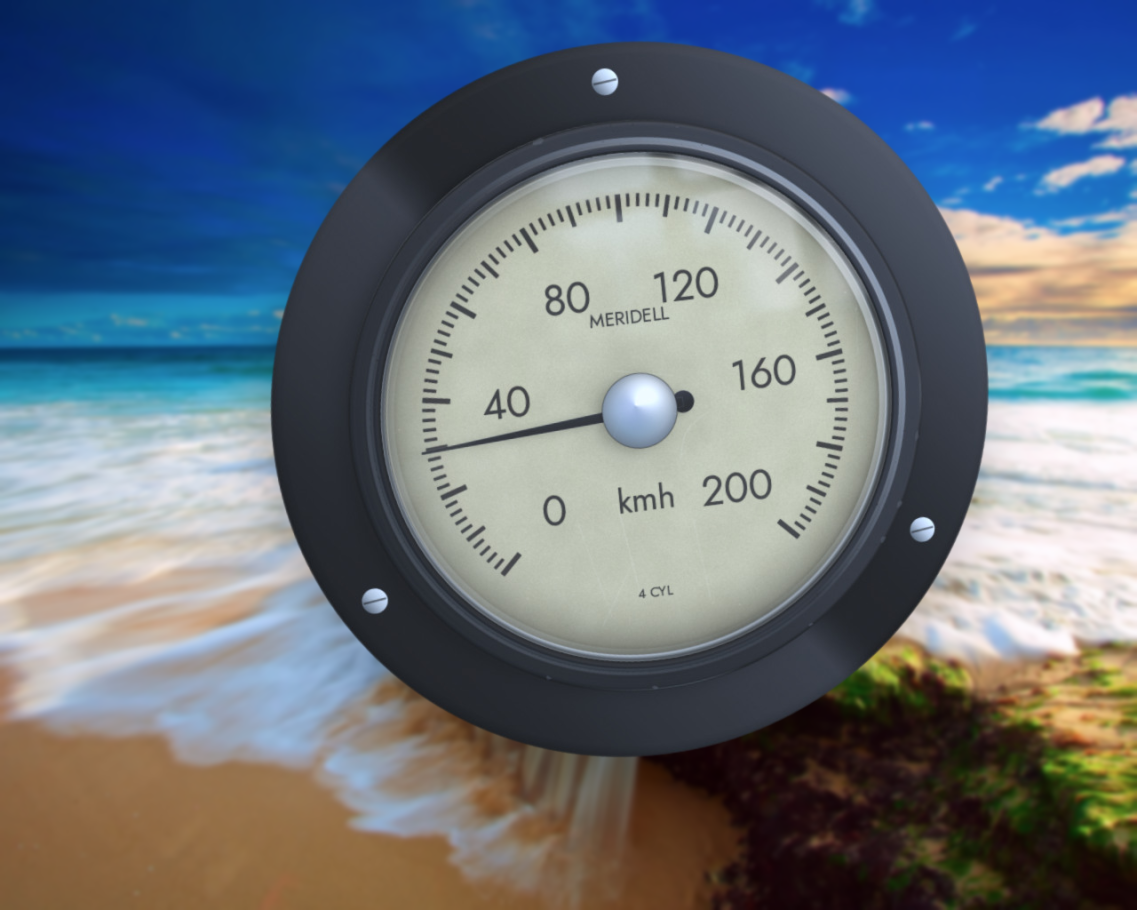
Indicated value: 30 km/h
